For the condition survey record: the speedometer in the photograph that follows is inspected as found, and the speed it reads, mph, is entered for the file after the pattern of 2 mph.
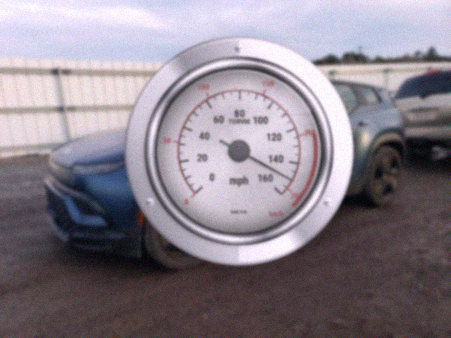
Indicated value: 150 mph
